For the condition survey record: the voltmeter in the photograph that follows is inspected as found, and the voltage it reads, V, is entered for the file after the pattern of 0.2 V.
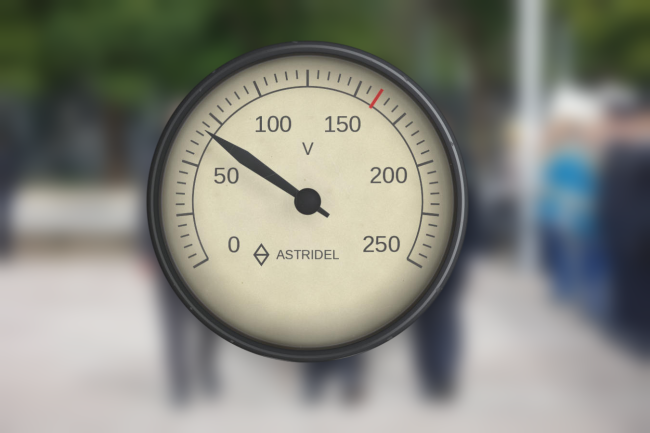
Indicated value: 67.5 V
